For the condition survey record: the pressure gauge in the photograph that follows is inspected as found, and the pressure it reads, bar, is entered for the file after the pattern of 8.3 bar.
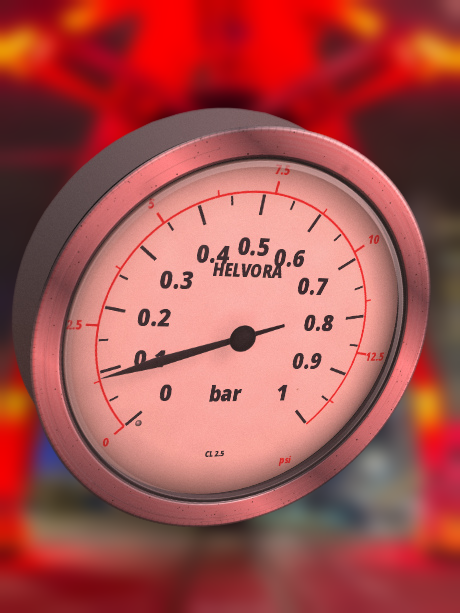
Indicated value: 0.1 bar
